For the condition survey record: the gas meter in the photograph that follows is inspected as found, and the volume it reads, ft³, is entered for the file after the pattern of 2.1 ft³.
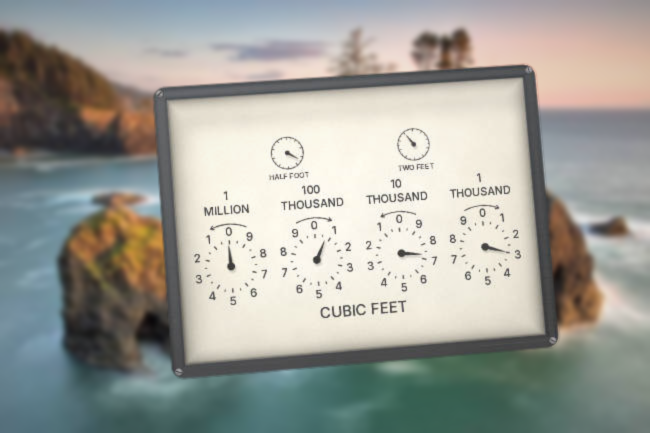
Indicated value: 7300 ft³
